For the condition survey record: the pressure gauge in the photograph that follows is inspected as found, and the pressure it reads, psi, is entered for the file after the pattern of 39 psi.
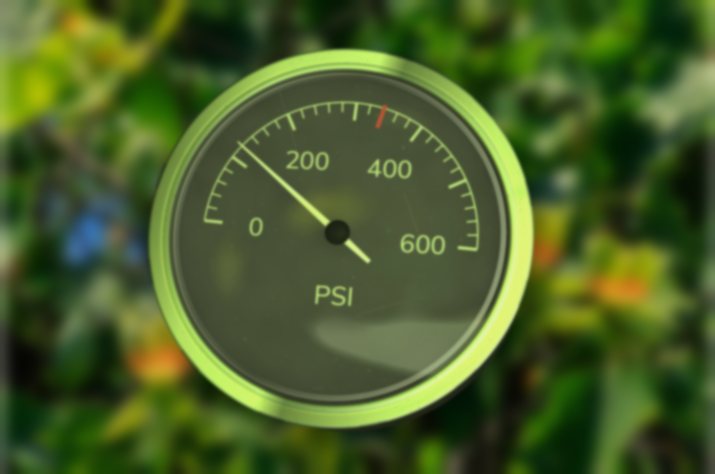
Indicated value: 120 psi
